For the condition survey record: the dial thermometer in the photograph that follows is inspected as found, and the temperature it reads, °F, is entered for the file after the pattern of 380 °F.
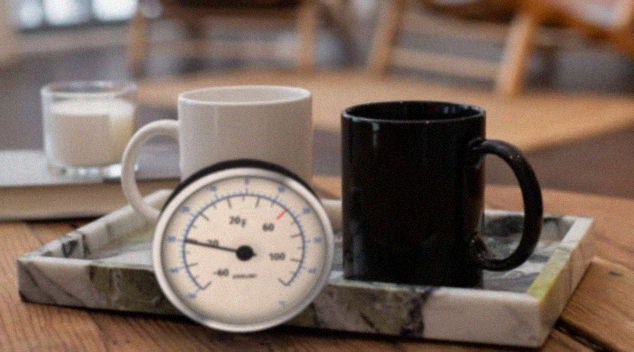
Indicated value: -20 °F
